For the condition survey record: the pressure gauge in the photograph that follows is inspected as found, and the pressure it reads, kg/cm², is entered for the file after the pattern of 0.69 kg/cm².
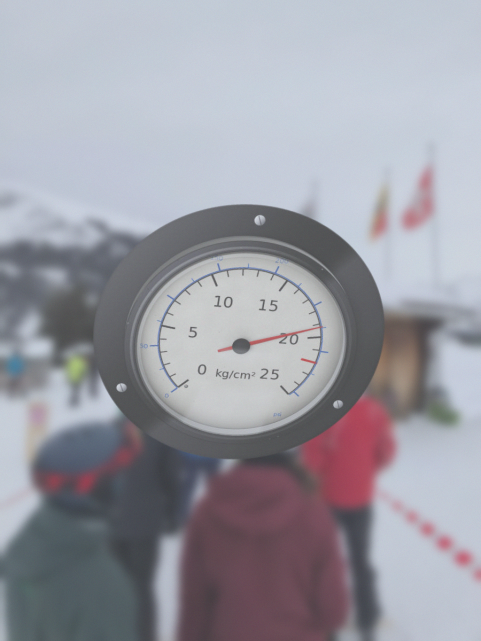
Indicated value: 19 kg/cm²
